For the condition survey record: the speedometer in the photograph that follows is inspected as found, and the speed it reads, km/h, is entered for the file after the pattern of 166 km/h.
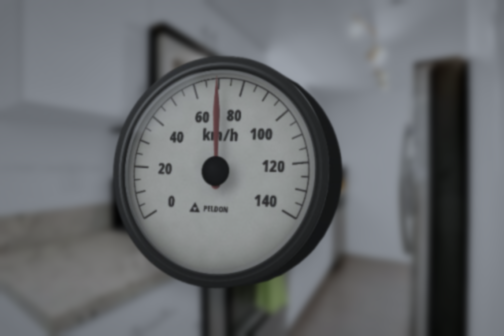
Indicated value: 70 km/h
